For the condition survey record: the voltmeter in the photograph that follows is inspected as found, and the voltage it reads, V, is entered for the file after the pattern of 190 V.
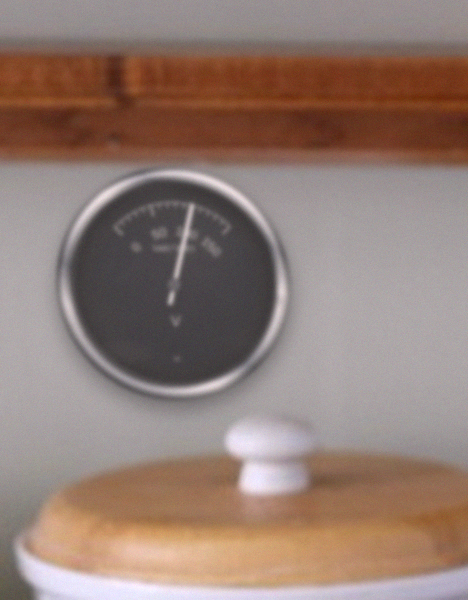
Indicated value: 100 V
